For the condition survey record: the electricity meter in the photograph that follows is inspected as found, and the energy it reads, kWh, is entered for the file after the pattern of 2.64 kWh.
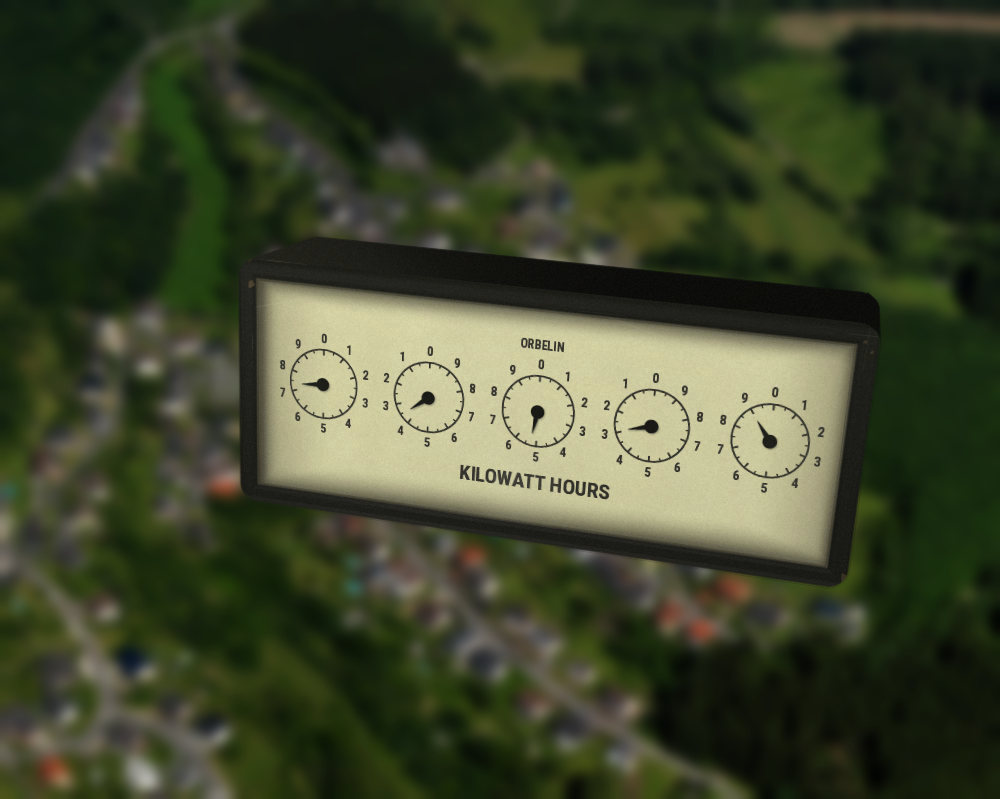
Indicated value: 73529 kWh
